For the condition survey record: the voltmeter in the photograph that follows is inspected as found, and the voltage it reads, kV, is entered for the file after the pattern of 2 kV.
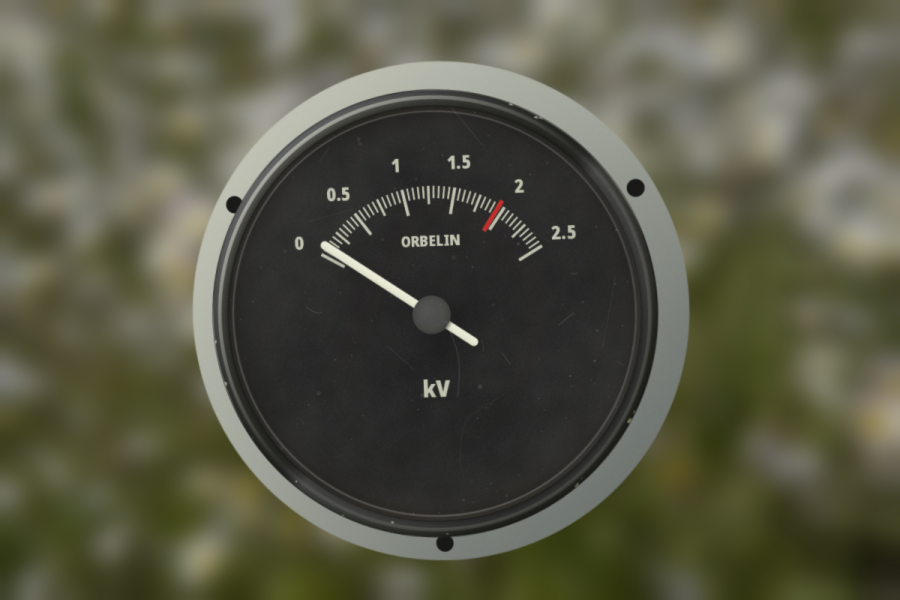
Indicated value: 0.1 kV
